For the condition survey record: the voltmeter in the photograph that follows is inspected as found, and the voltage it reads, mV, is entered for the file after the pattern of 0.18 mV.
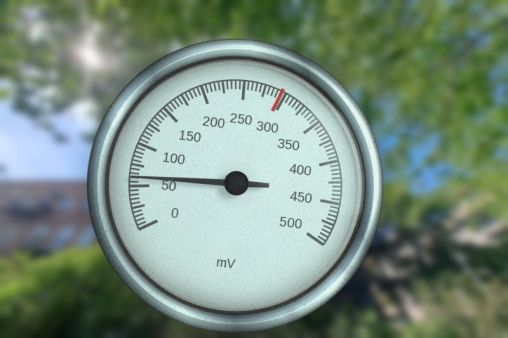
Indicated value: 60 mV
